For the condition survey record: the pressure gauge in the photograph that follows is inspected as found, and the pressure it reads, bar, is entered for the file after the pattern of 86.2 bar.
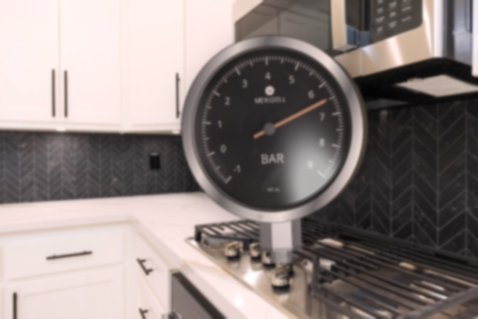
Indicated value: 6.5 bar
